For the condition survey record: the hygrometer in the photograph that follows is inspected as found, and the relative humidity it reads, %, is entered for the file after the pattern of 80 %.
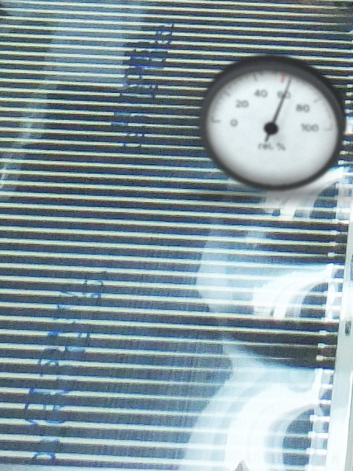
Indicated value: 60 %
